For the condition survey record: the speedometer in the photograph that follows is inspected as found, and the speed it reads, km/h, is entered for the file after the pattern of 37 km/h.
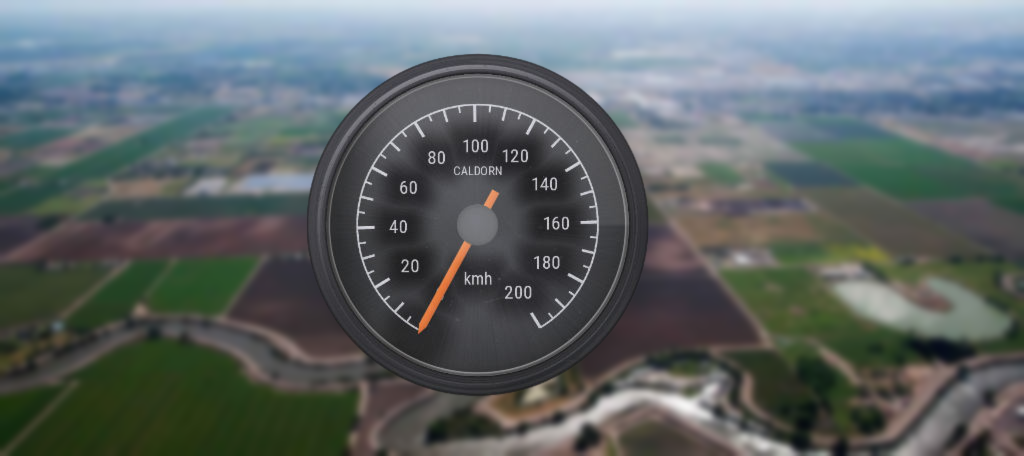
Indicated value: 0 km/h
